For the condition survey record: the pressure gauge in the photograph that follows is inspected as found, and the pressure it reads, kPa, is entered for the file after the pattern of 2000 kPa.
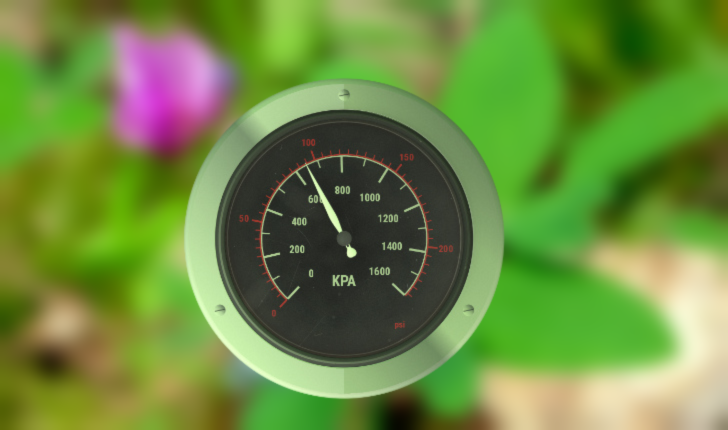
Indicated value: 650 kPa
